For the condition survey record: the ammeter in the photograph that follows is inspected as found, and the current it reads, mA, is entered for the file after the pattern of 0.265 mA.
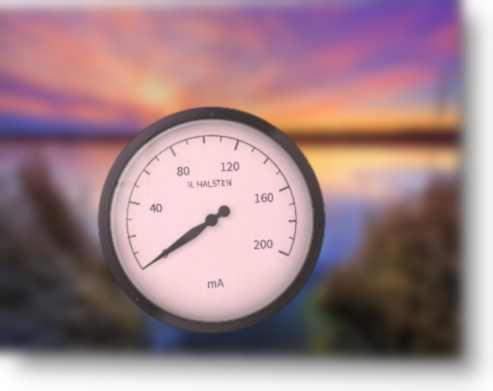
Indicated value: 0 mA
